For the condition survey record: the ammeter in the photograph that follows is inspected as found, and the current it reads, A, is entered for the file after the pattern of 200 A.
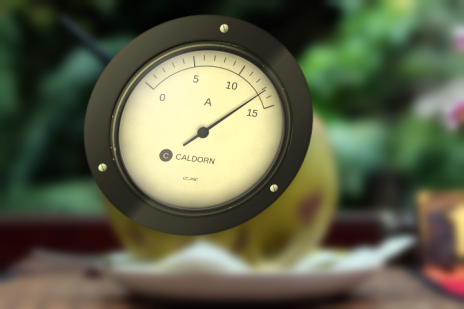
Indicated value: 13 A
